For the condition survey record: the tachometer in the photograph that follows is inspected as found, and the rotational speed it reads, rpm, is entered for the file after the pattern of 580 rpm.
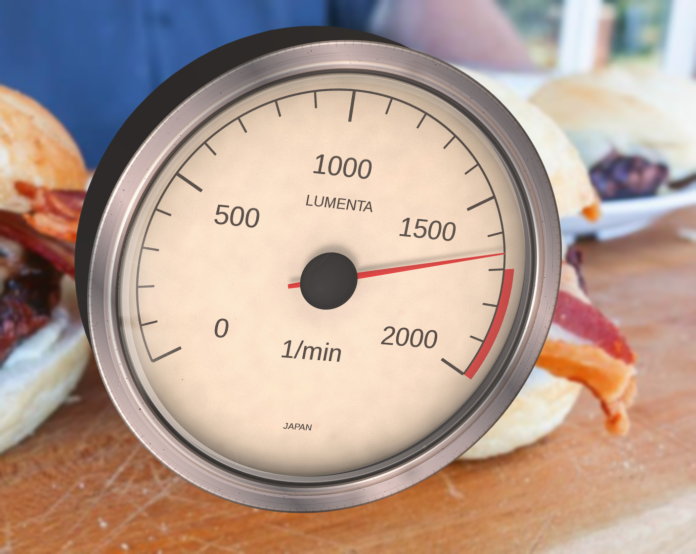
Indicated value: 1650 rpm
